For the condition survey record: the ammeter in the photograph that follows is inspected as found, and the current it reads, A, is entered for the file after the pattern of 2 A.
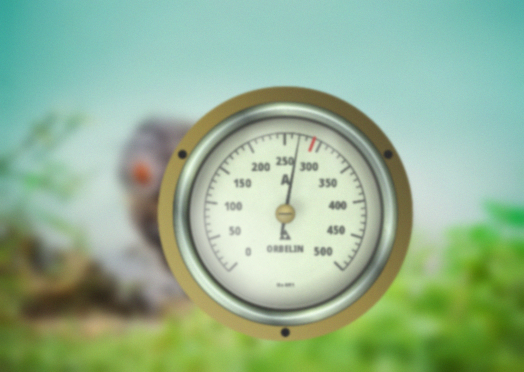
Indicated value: 270 A
